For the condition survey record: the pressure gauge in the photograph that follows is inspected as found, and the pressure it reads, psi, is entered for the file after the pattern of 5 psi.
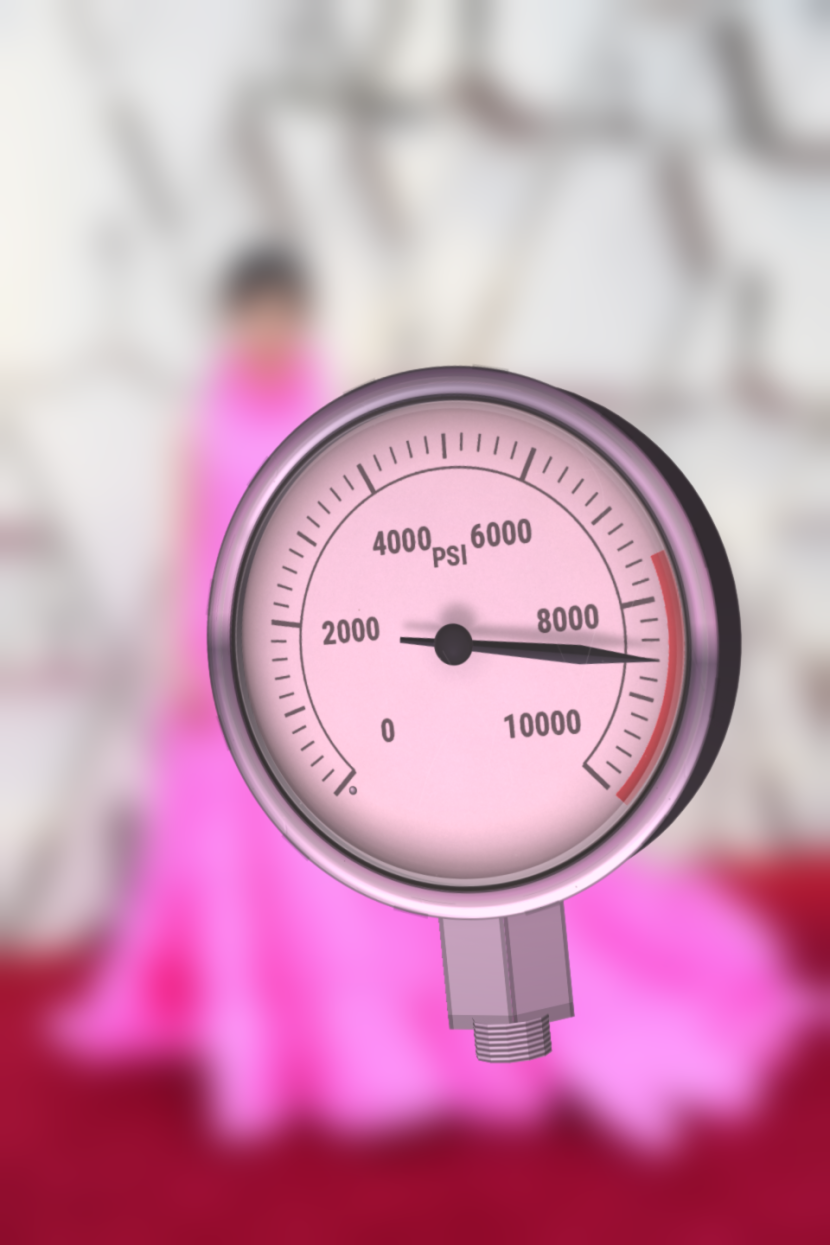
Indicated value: 8600 psi
